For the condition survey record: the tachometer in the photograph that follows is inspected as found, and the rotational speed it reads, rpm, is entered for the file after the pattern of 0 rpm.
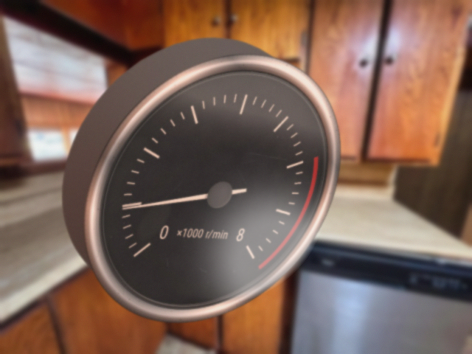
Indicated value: 1000 rpm
